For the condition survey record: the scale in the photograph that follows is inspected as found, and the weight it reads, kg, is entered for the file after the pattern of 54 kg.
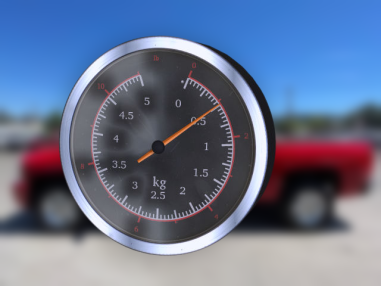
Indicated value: 0.5 kg
